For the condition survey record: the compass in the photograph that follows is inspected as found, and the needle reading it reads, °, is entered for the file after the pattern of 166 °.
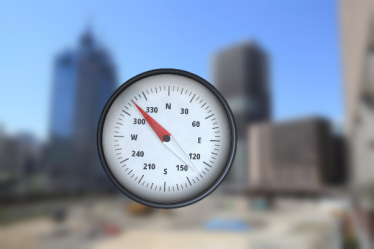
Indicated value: 315 °
